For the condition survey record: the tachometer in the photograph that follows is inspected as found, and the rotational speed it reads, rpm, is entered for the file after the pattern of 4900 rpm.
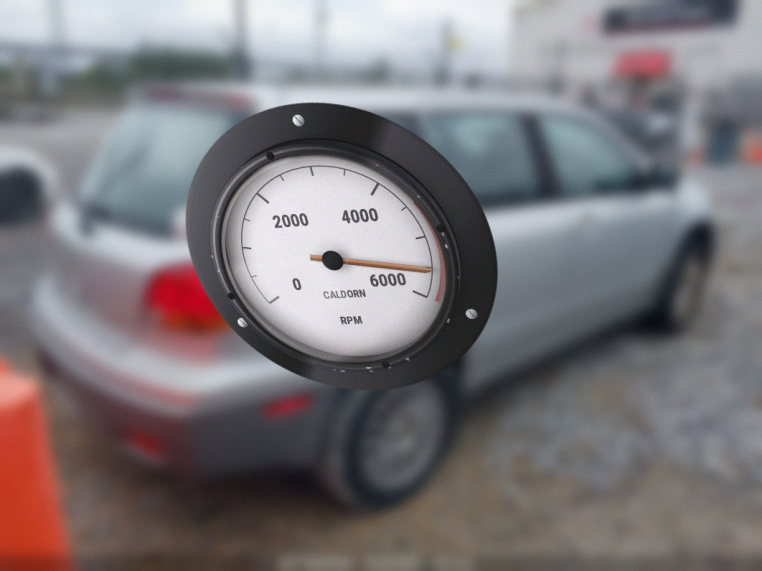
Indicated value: 5500 rpm
